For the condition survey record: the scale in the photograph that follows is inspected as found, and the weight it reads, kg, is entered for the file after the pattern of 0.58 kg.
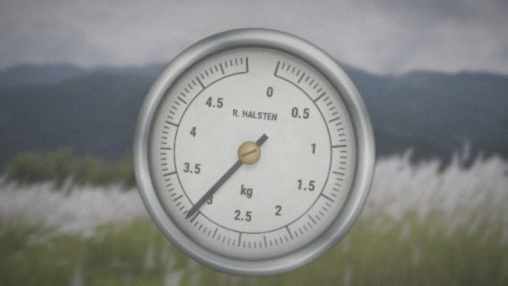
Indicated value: 3.05 kg
